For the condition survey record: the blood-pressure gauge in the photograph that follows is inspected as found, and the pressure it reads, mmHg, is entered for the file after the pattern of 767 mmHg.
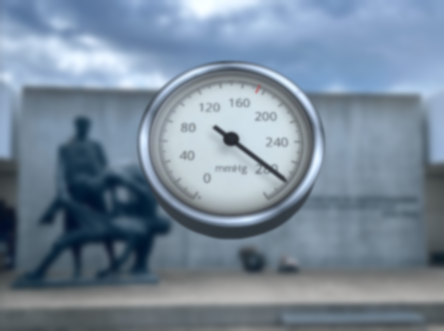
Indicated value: 280 mmHg
